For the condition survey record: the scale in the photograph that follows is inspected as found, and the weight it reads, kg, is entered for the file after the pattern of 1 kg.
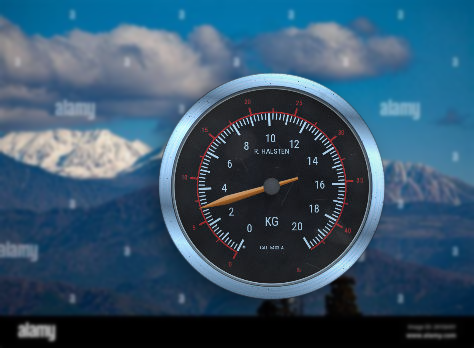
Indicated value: 3 kg
